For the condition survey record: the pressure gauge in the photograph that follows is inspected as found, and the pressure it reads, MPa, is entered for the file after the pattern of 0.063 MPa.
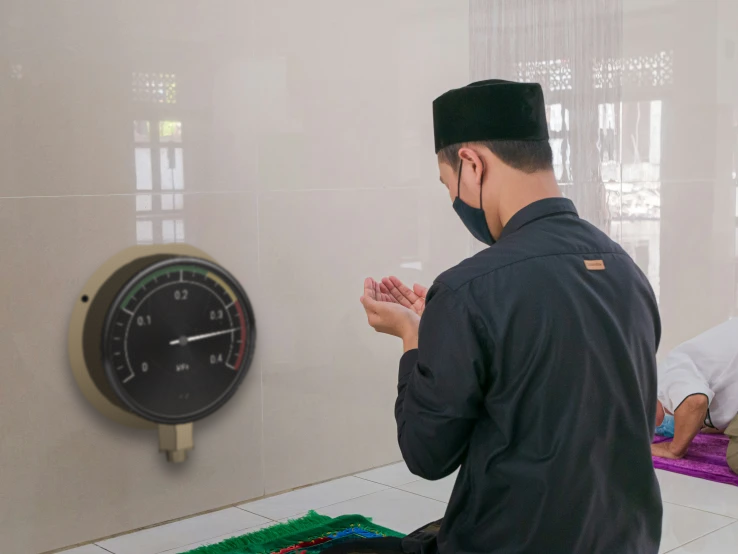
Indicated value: 0.34 MPa
